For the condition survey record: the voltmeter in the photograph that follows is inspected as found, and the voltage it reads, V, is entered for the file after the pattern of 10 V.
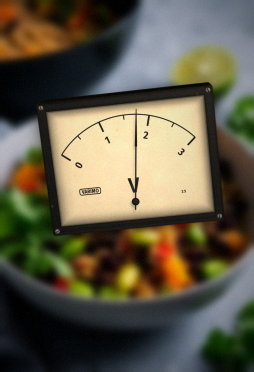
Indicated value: 1.75 V
